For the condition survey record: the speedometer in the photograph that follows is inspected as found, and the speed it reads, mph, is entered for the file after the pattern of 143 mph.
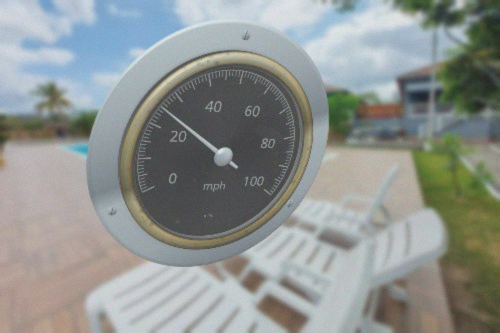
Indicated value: 25 mph
